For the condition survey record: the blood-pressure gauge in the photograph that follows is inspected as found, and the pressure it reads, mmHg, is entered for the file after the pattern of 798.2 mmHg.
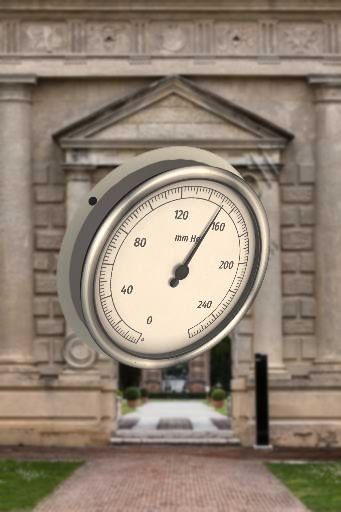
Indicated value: 150 mmHg
